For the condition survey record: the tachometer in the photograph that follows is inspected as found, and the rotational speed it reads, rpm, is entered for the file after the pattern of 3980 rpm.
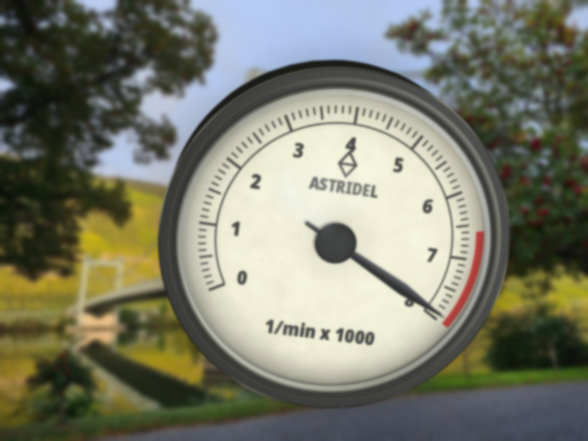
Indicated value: 7900 rpm
